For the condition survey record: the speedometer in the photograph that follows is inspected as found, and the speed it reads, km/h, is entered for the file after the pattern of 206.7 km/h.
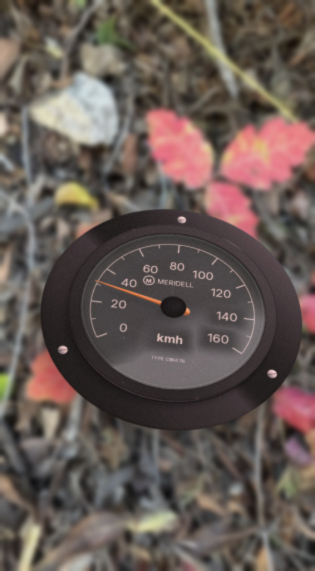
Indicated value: 30 km/h
